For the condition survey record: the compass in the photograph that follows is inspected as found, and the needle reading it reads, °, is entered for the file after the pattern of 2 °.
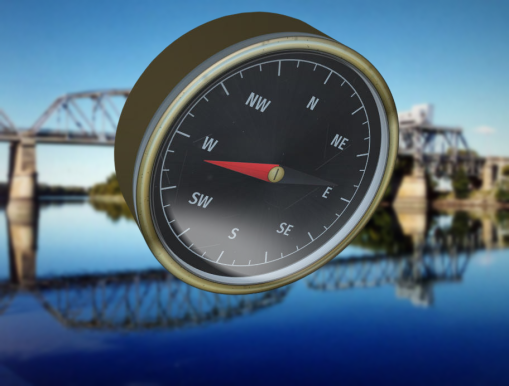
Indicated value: 260 °
